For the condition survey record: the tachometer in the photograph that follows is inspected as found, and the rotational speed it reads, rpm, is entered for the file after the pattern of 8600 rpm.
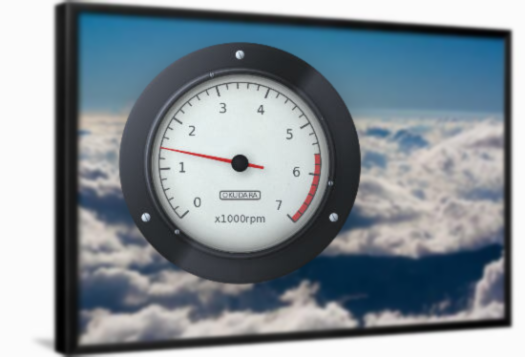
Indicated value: 1400 rpm
